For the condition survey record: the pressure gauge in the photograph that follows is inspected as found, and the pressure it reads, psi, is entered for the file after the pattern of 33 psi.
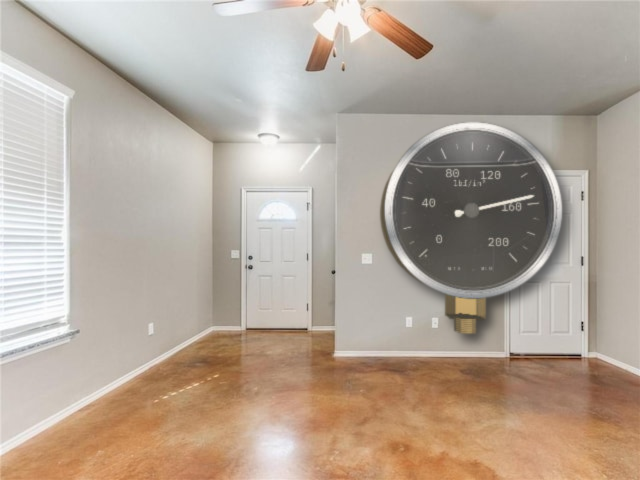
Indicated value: 155 psi
